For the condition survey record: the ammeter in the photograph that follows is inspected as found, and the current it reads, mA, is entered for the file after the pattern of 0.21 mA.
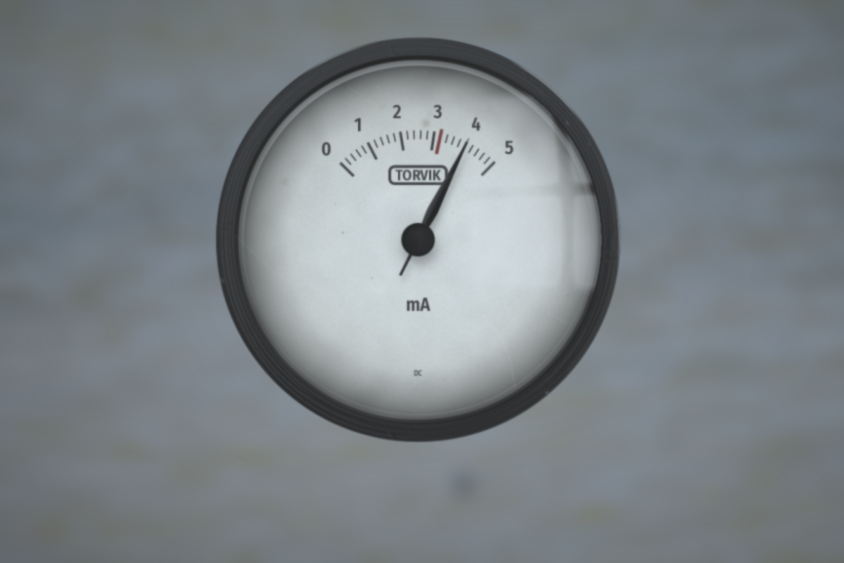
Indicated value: 4 mA
